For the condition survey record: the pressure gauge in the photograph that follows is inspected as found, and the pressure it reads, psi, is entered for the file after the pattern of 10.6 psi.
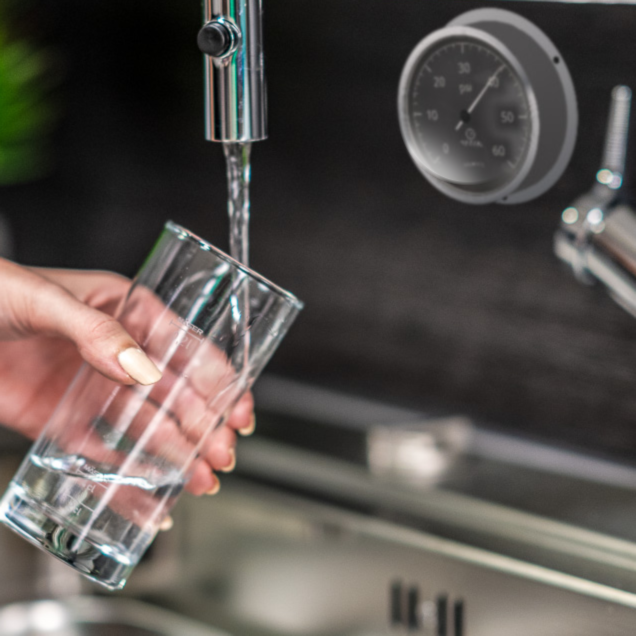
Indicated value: 40 psi
